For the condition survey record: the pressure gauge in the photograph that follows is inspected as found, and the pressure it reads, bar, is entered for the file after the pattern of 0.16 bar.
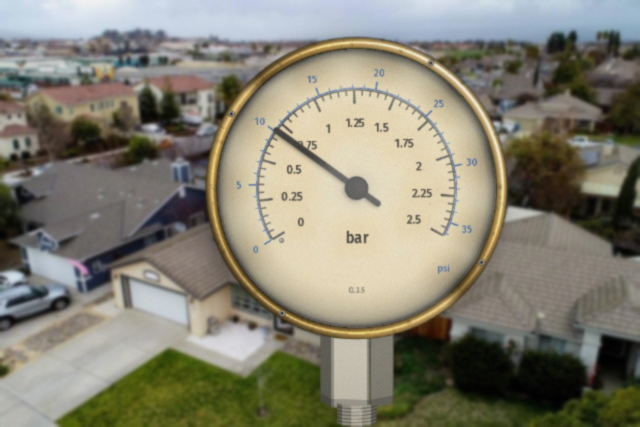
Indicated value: 0.7 bar
